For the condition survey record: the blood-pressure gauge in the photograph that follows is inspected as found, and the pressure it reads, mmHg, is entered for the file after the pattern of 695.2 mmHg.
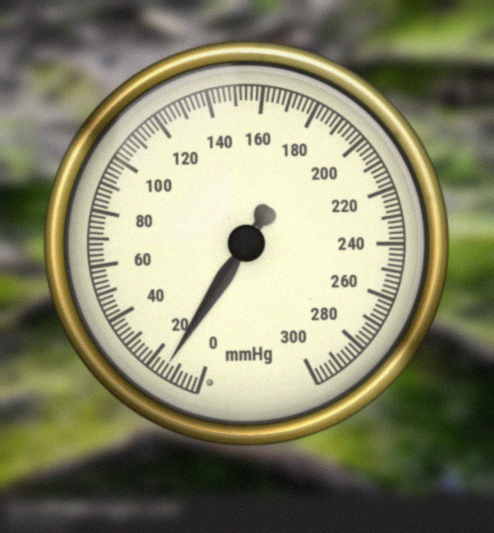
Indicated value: 14 mmHg
